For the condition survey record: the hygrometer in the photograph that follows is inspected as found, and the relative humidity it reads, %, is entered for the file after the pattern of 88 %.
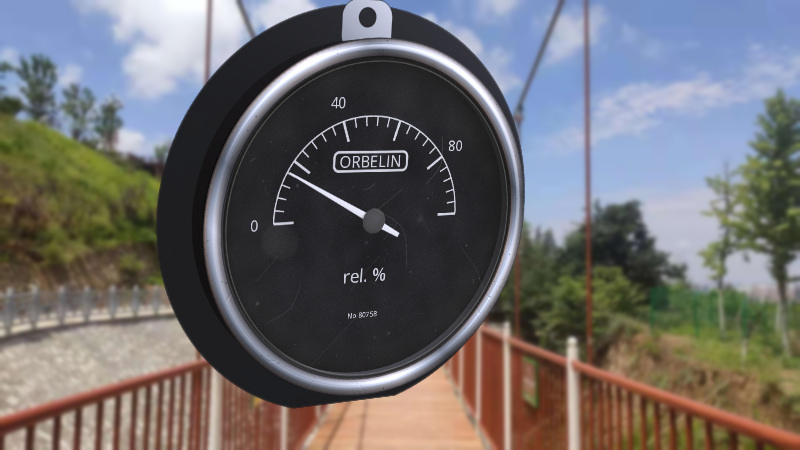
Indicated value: 16 %
